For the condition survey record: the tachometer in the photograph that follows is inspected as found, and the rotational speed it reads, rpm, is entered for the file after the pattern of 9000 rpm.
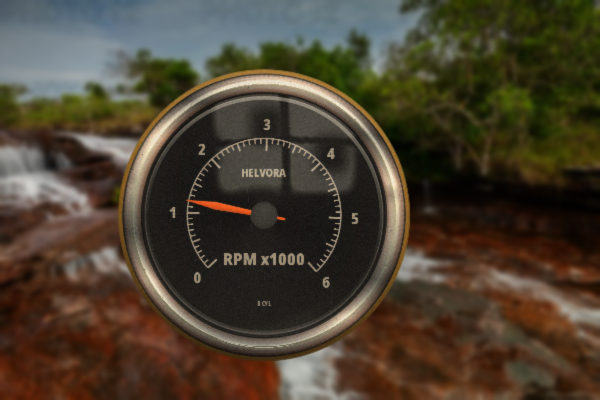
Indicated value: 1200 rpm
